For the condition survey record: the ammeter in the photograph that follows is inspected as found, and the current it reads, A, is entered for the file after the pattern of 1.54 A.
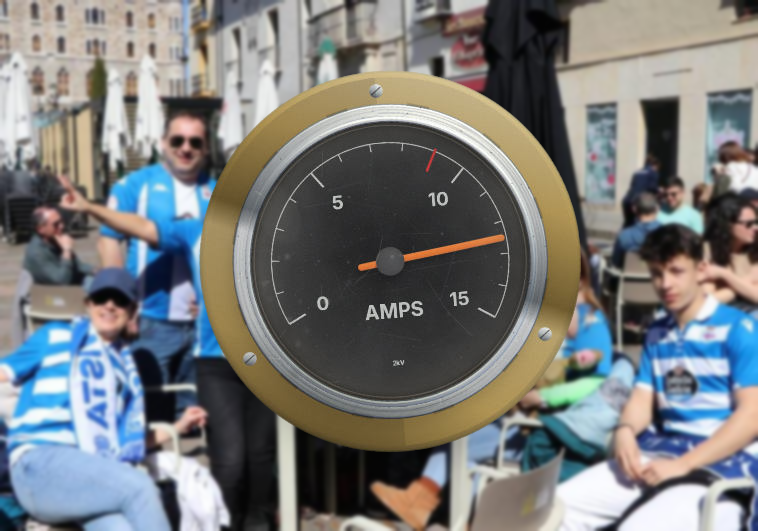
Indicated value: 12.5 A
